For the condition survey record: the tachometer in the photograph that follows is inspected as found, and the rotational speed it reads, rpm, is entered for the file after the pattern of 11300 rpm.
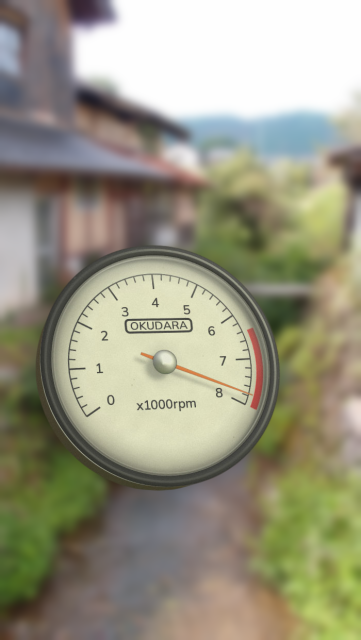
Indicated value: 7800 rpm
